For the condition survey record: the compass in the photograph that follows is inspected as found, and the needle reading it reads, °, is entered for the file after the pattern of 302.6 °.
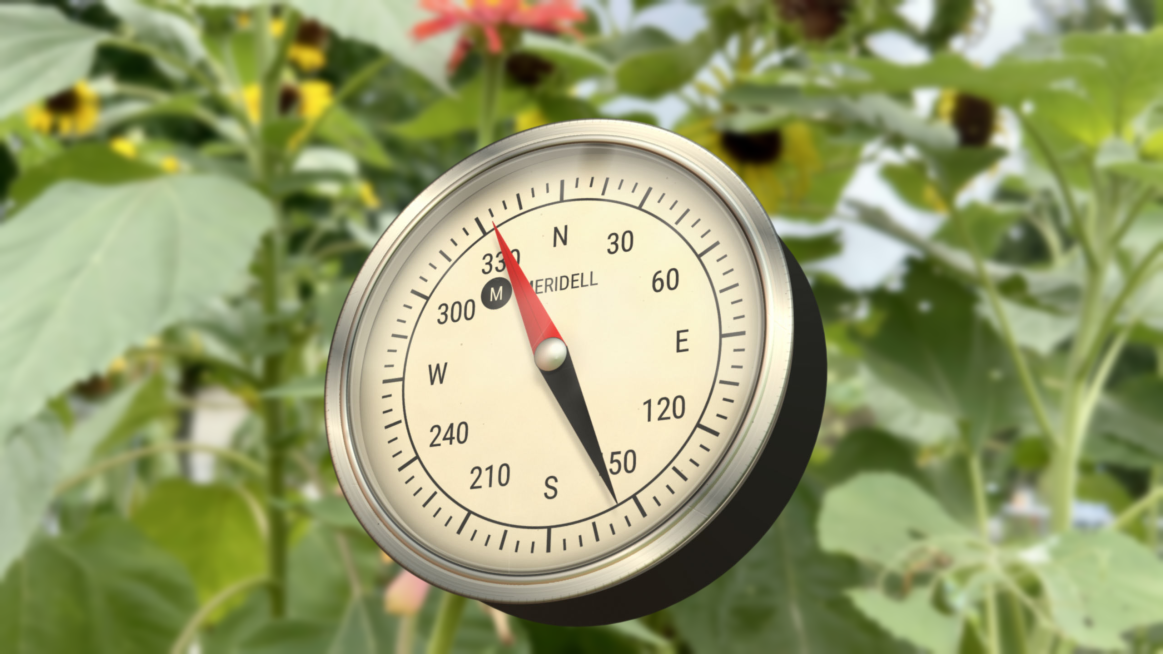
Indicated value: 335 °
